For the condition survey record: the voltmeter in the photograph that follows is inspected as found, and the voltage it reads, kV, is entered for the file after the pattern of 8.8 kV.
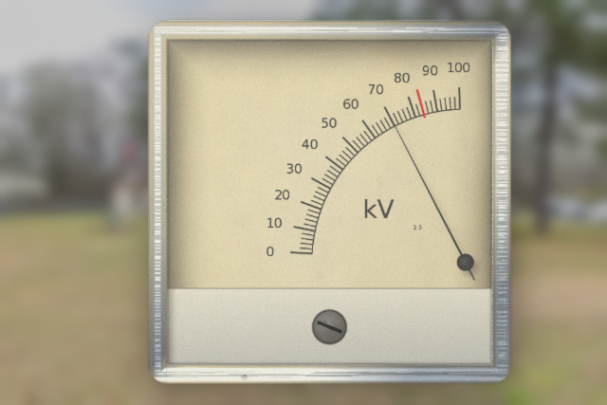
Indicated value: 70 kV
